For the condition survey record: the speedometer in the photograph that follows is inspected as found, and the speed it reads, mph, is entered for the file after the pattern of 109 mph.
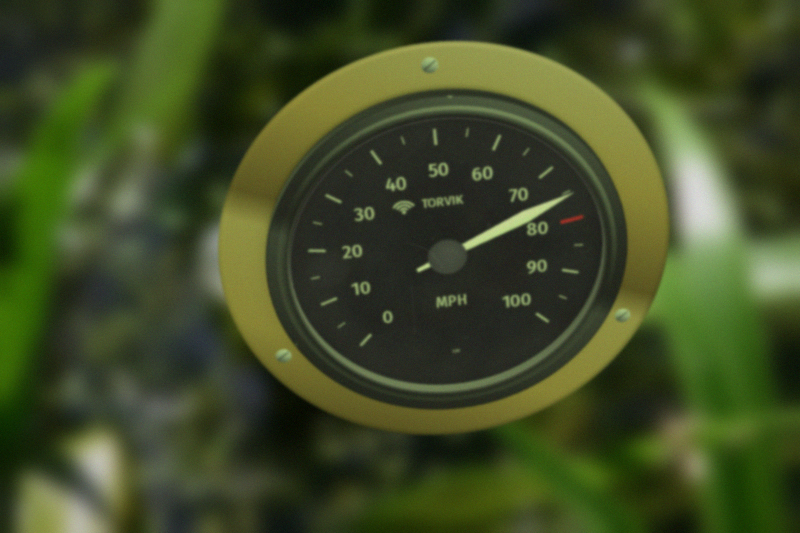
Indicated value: 75 mph
